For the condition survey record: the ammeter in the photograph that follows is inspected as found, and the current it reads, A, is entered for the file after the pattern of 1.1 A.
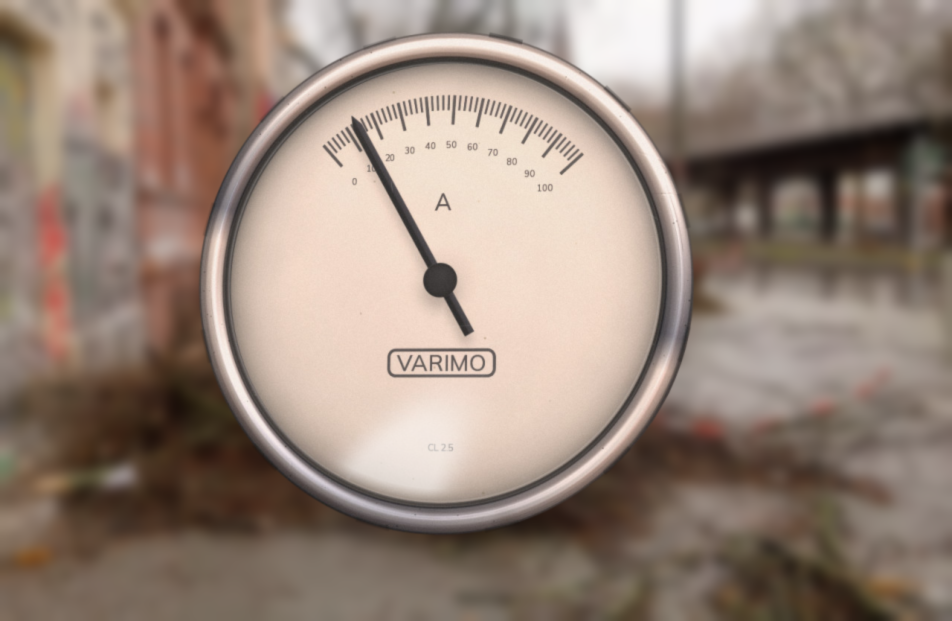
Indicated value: 14 A
